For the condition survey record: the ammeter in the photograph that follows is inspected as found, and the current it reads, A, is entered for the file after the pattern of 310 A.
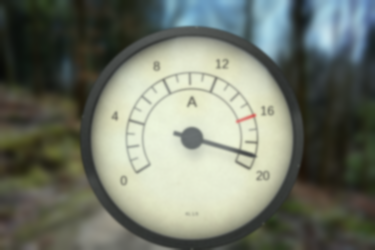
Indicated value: 19 A
